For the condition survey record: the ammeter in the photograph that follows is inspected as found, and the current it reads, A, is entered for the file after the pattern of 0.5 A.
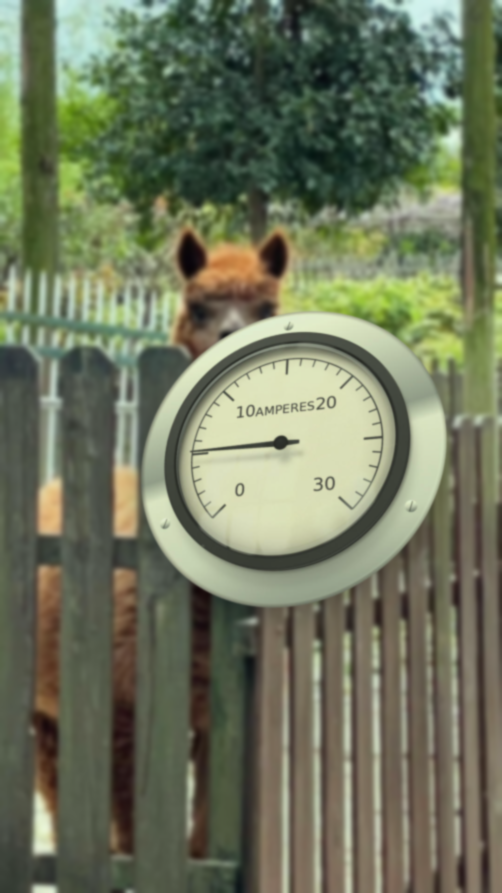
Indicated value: 5 A
